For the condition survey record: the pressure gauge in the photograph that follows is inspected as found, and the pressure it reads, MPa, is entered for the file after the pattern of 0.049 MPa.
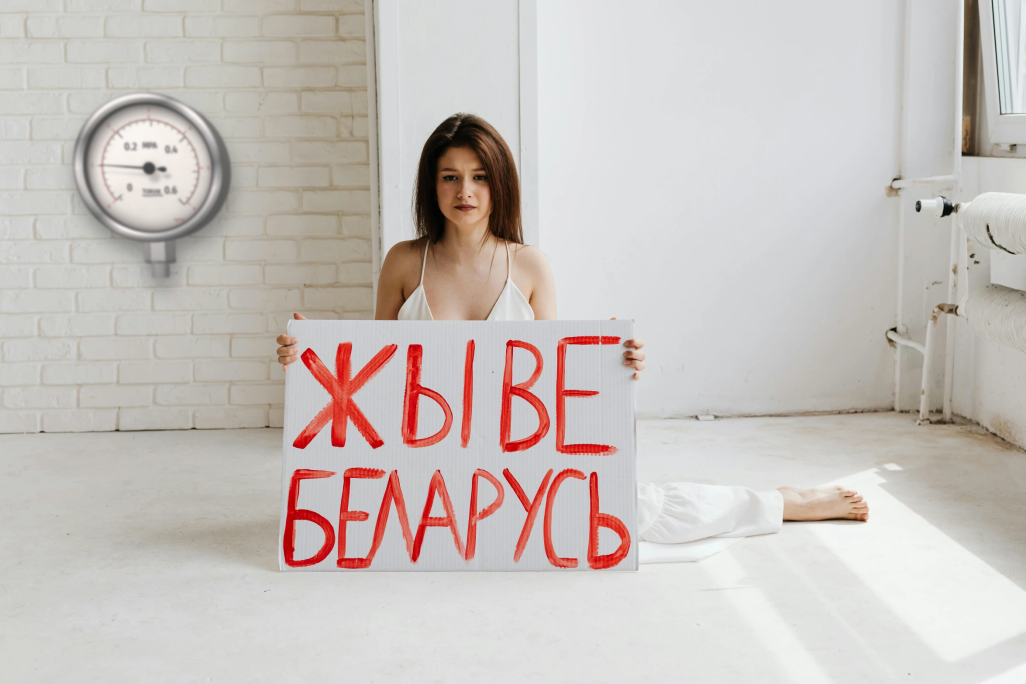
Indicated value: 0.1 MPa
